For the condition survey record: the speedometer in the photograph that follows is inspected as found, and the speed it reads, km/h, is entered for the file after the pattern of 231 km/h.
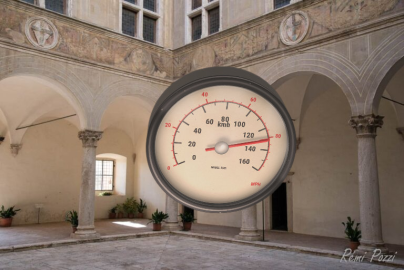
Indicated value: 130 km/h
